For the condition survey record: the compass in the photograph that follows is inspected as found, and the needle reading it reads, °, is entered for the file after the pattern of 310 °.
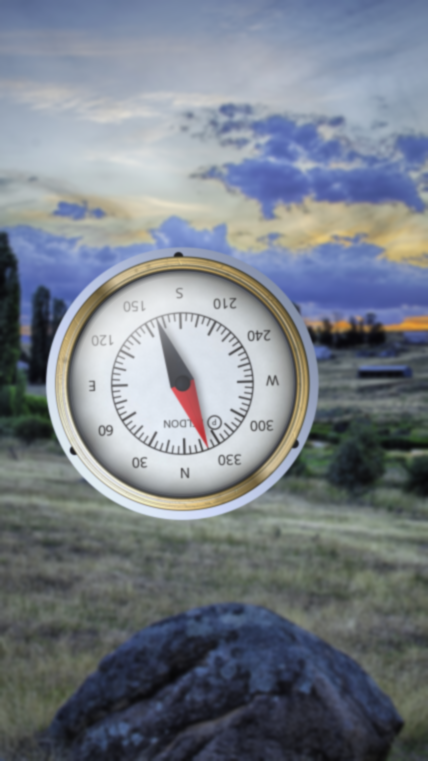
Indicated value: 340 °
